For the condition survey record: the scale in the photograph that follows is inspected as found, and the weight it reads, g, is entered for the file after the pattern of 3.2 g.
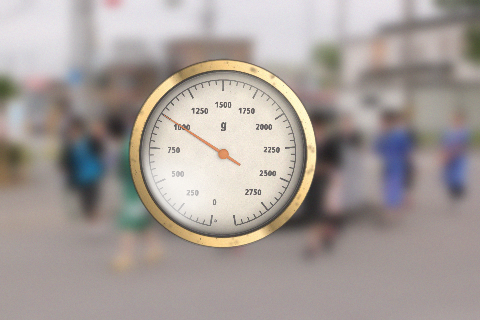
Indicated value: 1000 g
